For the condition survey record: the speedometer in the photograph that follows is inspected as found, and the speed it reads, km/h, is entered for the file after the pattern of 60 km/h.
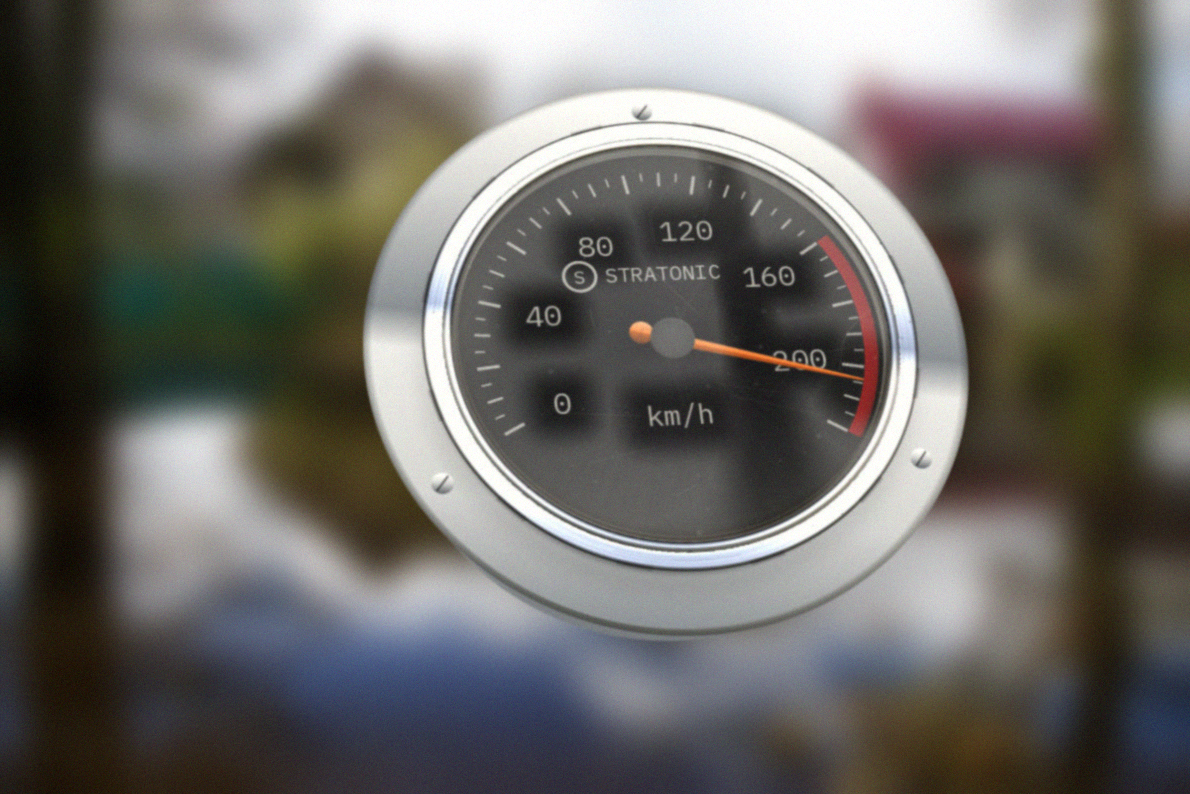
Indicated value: 205 km/h
